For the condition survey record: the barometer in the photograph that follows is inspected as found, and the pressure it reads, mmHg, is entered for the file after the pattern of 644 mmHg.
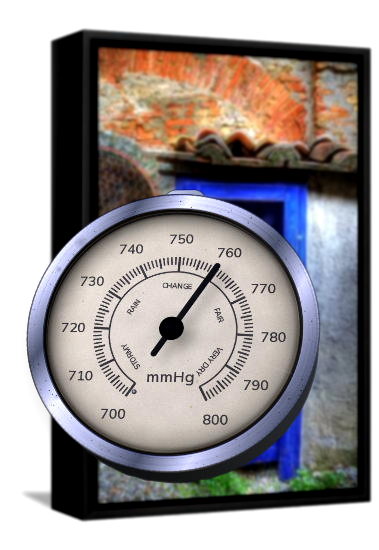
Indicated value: 760 mmHg
